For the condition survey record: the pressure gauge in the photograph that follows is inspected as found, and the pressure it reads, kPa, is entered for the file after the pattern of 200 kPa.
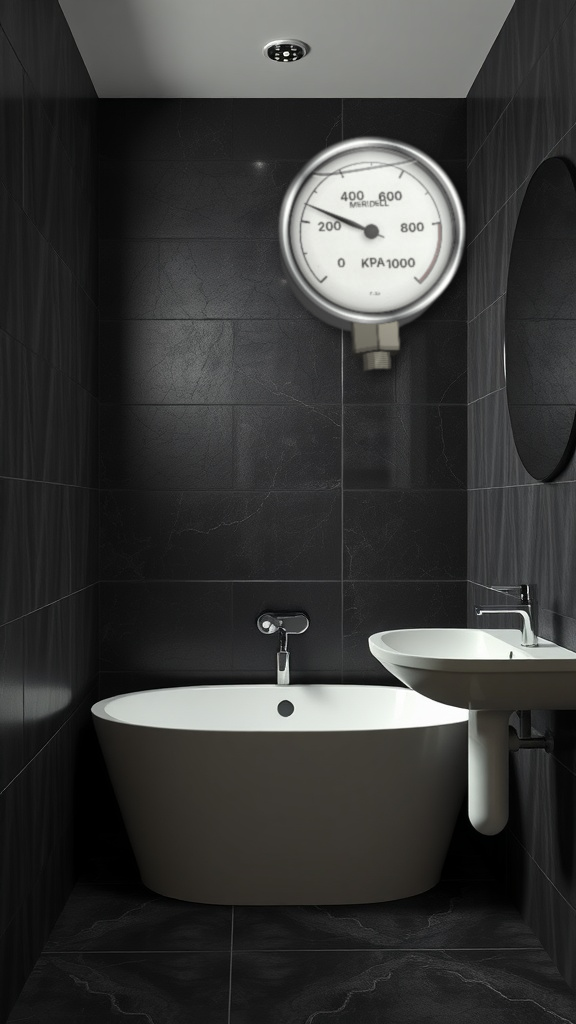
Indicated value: 250 kPa
